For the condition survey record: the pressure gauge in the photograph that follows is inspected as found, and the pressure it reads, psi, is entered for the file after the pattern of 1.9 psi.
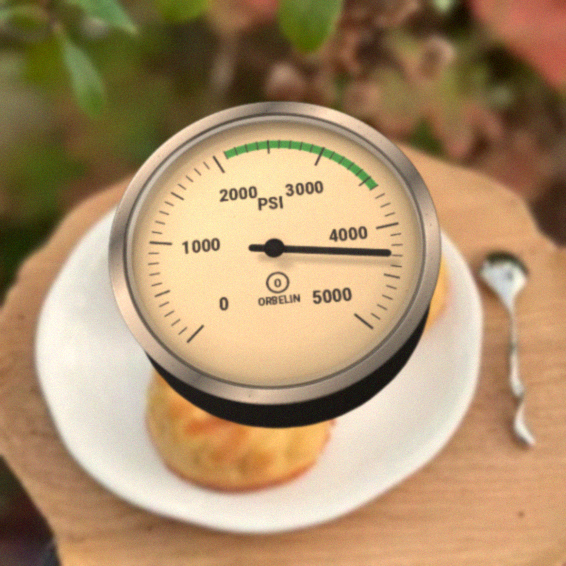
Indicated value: 4300 psi
